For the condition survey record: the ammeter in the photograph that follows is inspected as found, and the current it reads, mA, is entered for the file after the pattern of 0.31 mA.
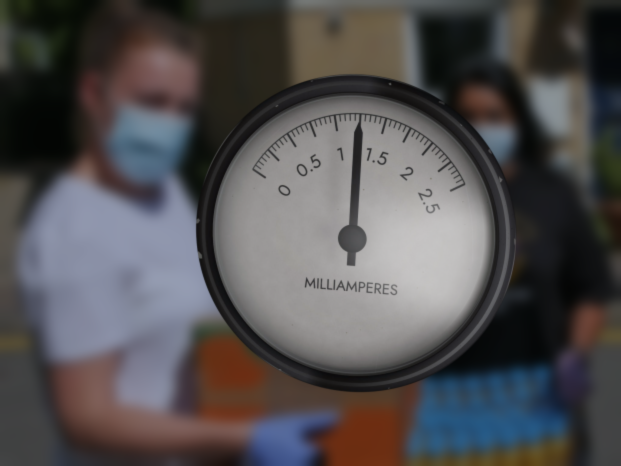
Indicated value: 1.25 mA
